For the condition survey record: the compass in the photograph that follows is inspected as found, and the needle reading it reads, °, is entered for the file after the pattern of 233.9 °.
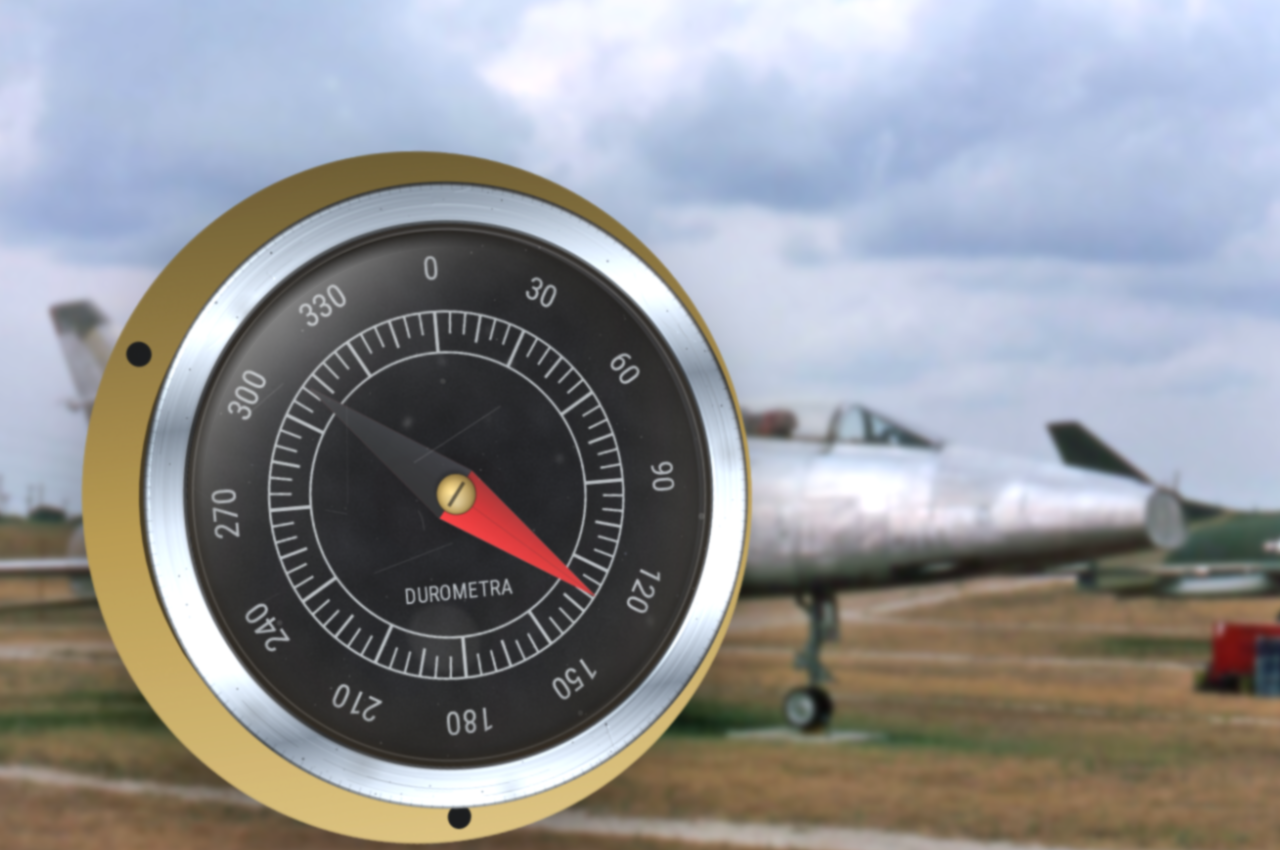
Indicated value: 130 °
